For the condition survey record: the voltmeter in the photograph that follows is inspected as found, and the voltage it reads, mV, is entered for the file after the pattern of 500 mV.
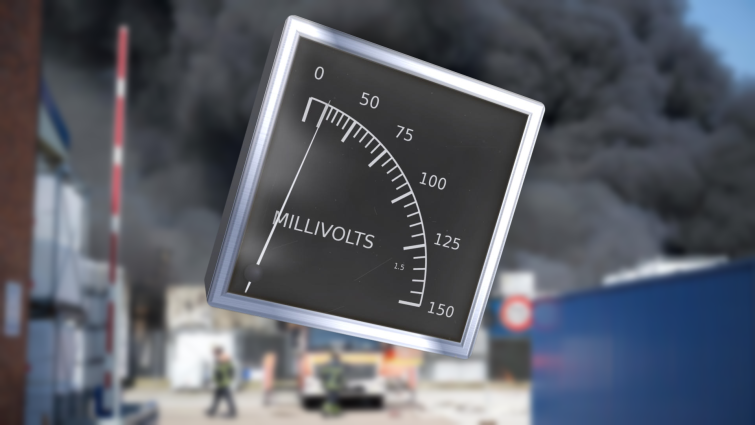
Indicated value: 25 mV
